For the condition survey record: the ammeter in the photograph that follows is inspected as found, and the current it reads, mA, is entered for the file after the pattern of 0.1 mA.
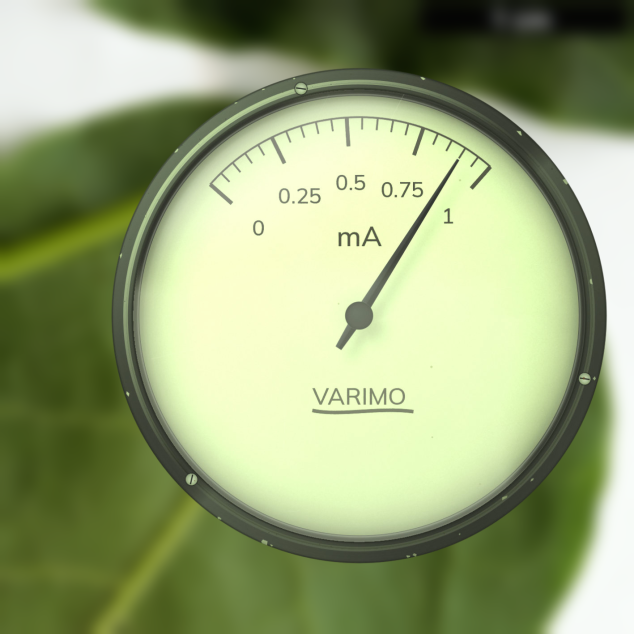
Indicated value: 0.9 mA
